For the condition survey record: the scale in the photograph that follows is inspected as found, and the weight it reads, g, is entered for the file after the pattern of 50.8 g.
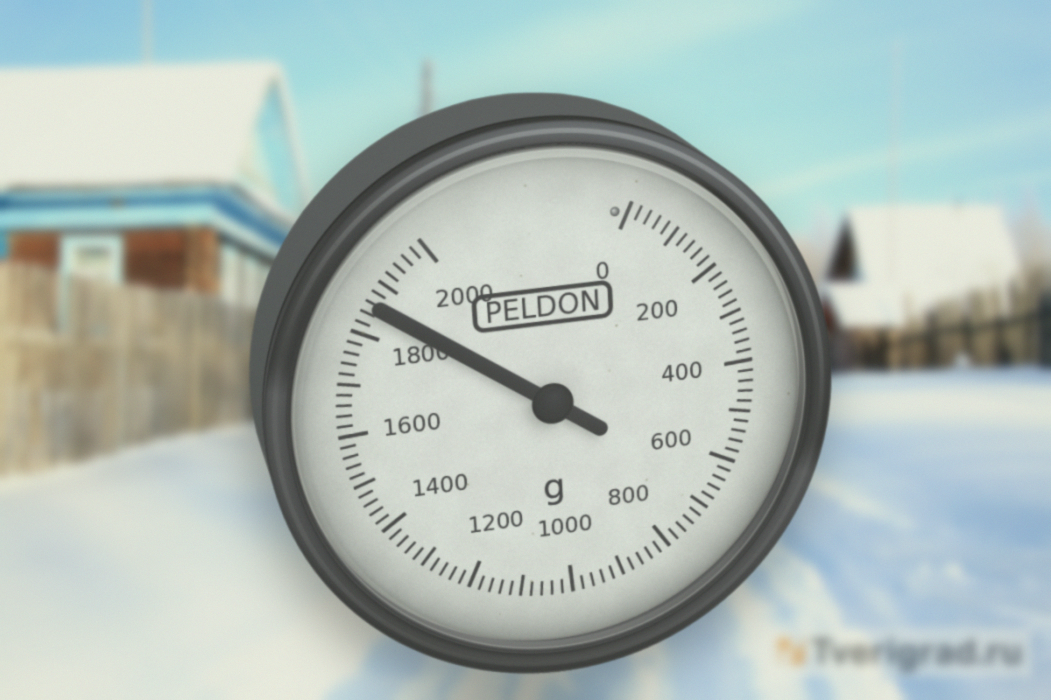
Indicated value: 1860 g
